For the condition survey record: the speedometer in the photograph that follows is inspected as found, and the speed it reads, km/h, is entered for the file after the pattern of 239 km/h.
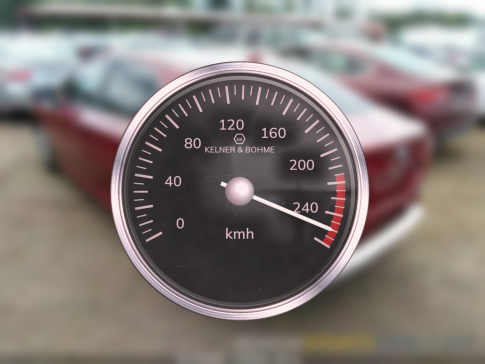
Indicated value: 250 km/h
